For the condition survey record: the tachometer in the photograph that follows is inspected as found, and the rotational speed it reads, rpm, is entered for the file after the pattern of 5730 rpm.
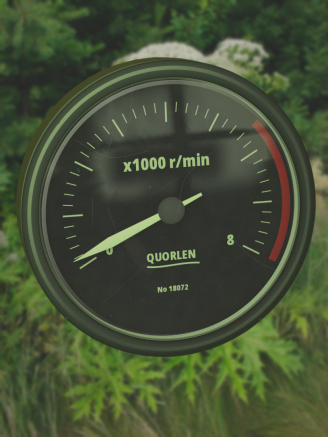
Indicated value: 200 rpm
